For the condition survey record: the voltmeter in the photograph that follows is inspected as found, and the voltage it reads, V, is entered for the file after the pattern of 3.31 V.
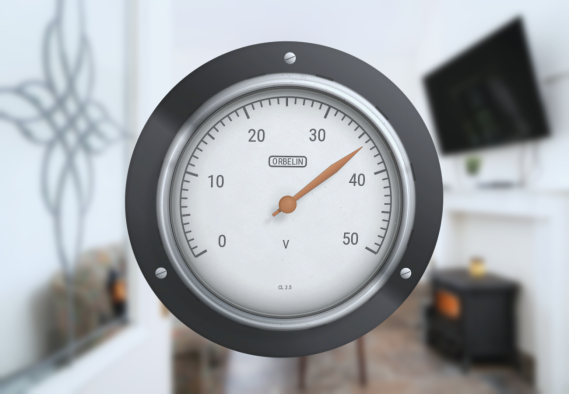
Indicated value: 36 V
